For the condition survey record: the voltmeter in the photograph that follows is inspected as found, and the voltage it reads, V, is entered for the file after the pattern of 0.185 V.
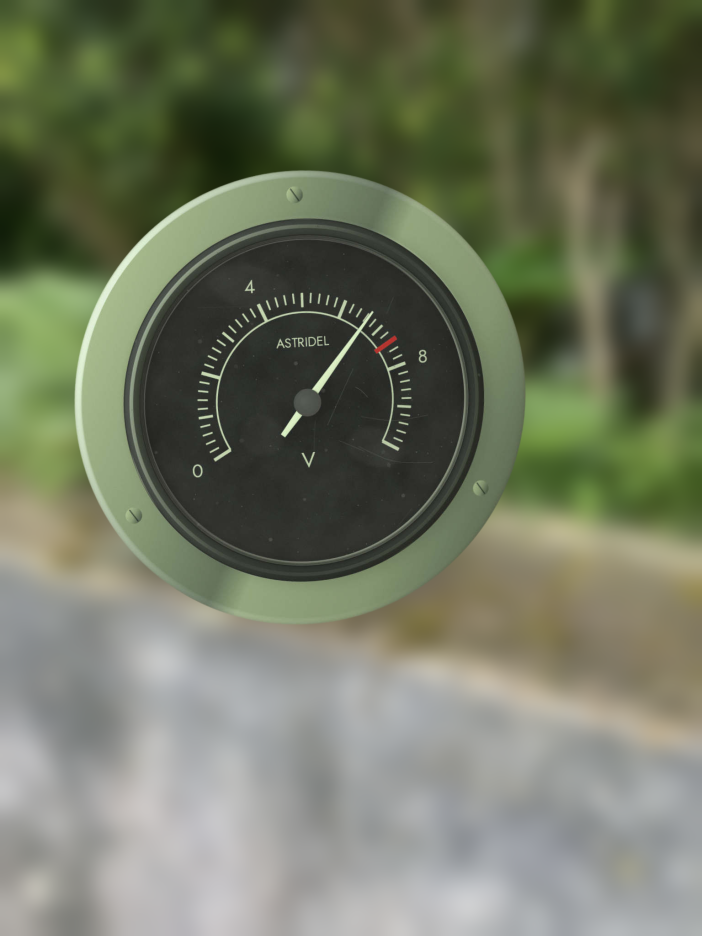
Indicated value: 6.6 V
